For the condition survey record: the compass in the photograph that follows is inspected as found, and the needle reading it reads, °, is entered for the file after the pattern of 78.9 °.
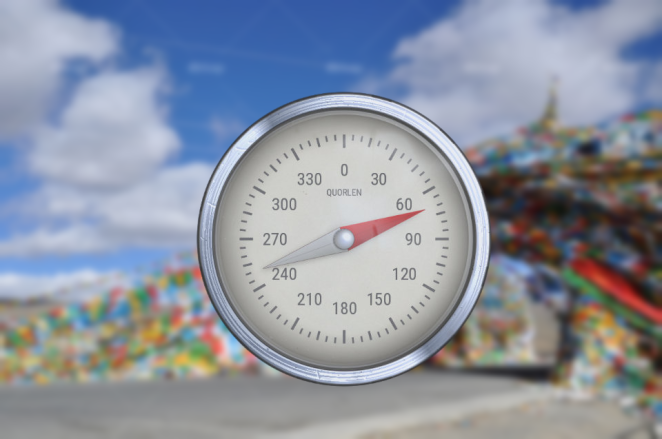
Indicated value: 70 °
